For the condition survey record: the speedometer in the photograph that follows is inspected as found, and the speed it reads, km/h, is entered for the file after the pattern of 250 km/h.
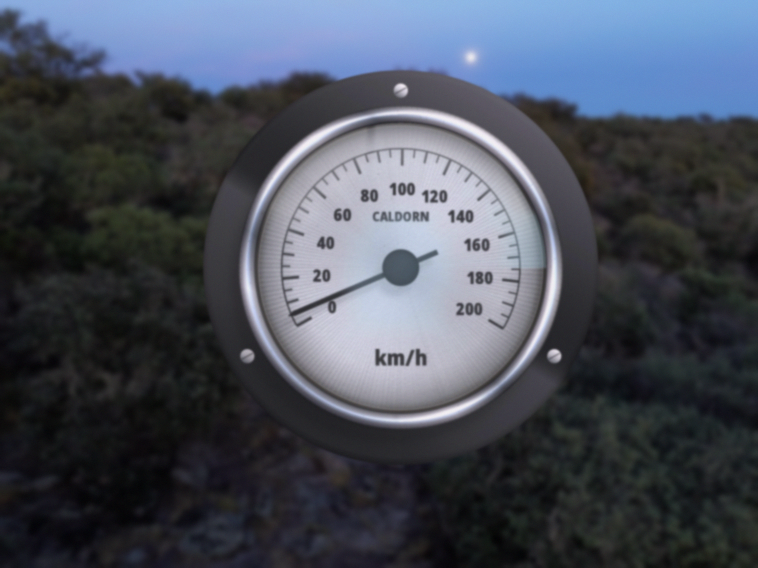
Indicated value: 5 km/h
